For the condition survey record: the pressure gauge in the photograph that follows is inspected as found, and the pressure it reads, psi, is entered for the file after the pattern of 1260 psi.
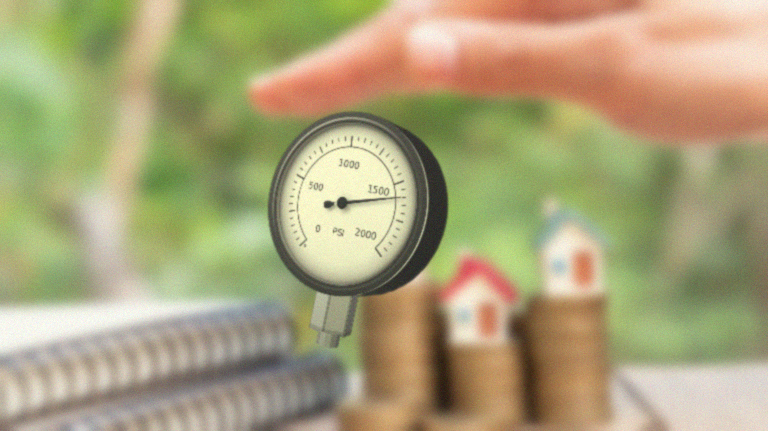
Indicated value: 1600 psi
